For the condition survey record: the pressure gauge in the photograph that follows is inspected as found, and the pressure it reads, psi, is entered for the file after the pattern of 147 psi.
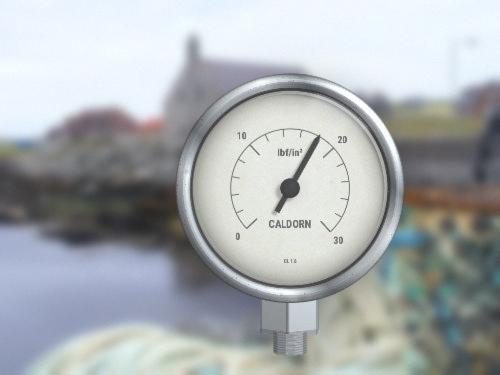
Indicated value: 18 psi
